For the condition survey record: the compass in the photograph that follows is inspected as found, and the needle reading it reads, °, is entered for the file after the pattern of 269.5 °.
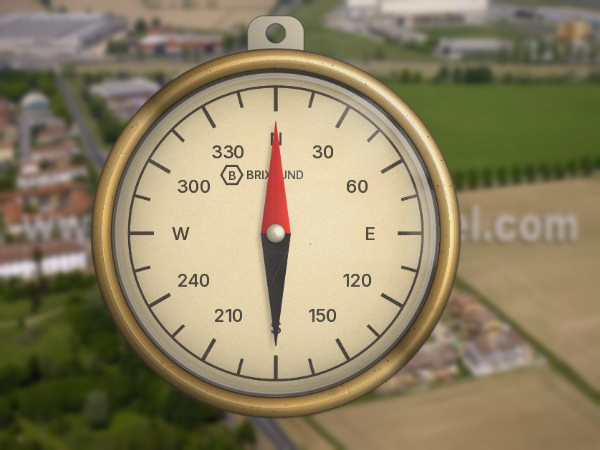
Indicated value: 0 °
